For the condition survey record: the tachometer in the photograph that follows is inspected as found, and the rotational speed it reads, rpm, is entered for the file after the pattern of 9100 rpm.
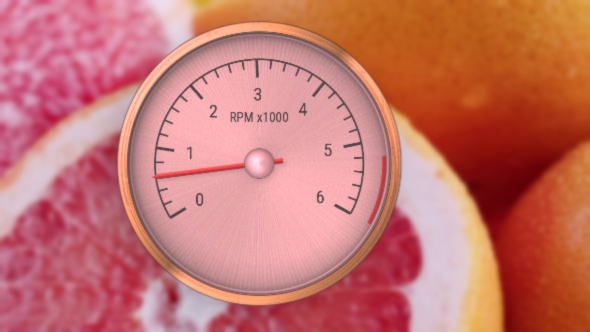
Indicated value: 600 rpm
